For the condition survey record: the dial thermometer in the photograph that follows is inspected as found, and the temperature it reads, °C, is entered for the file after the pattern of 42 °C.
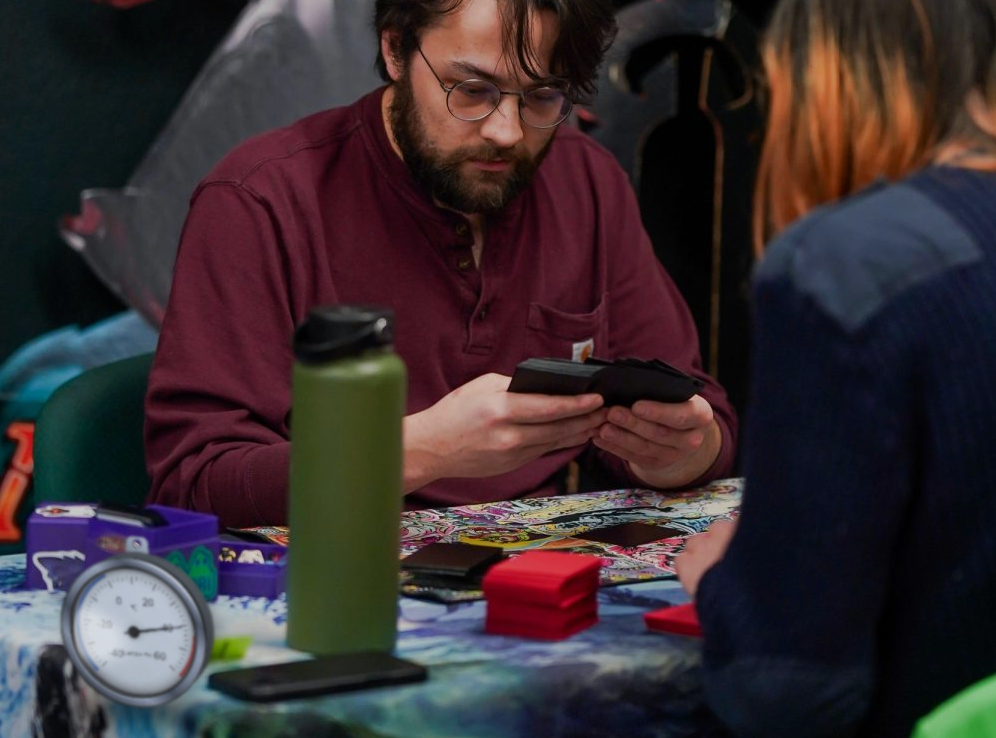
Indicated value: 40 °C
